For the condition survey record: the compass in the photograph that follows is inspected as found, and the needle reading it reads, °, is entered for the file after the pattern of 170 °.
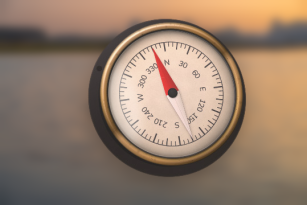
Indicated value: 345 °
